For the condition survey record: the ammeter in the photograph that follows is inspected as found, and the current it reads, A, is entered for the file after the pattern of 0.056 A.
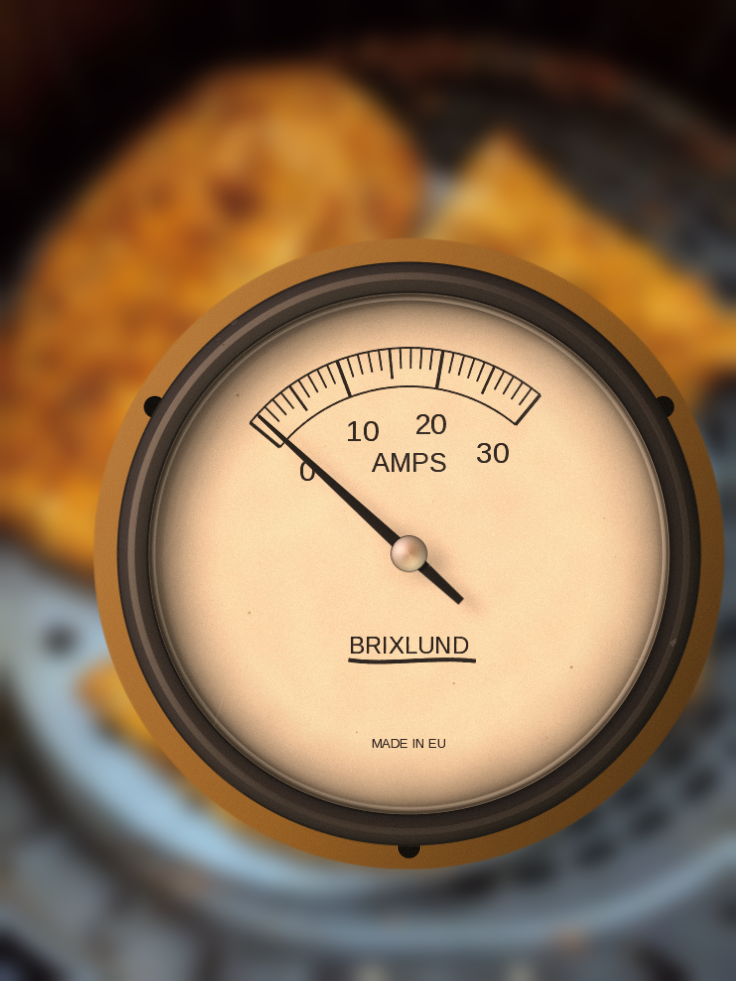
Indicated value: 1 A
